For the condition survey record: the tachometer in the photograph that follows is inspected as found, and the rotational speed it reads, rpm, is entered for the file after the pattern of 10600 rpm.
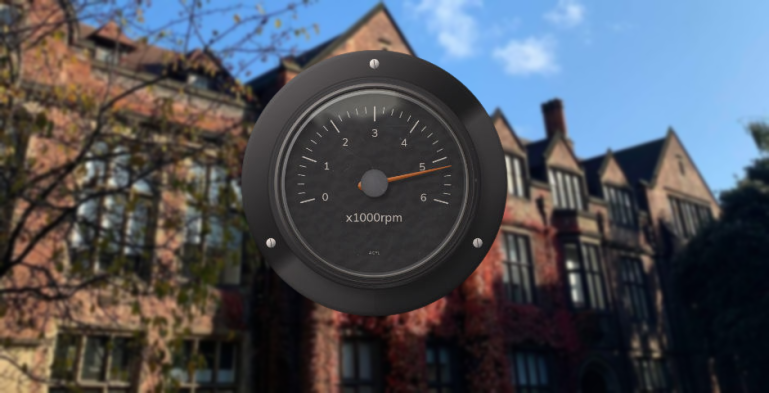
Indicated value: 5200 rpm
